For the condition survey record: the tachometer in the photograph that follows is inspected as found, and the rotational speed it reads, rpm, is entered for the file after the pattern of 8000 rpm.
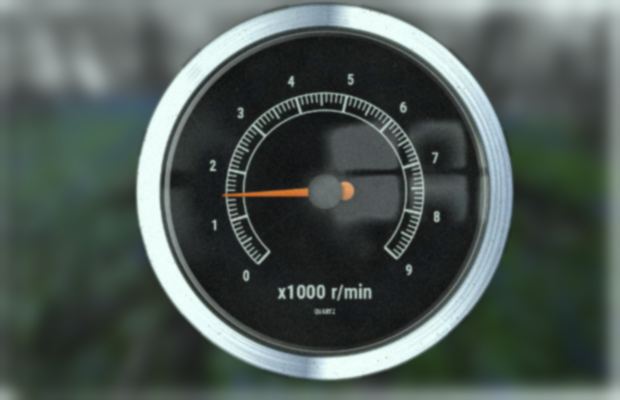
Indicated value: 1500 rpm
